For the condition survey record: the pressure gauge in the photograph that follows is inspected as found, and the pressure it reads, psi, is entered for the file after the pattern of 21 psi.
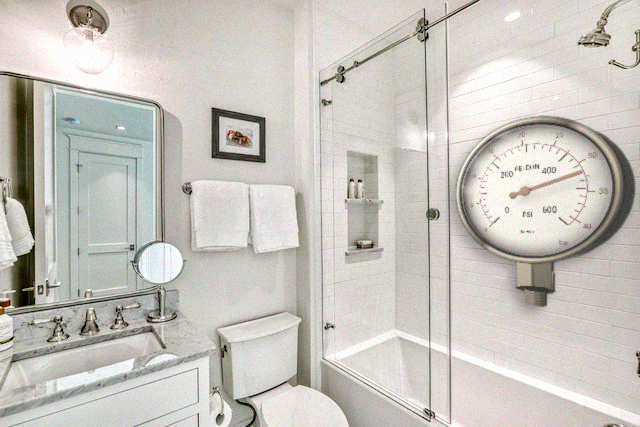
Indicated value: 460 psi
